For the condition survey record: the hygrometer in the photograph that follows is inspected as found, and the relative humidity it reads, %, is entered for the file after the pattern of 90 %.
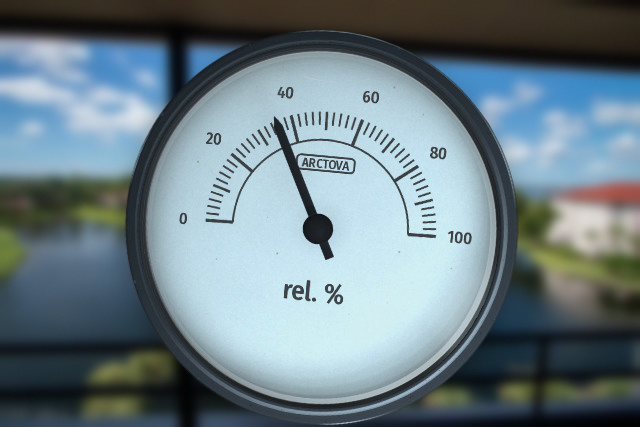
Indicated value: 36 %
